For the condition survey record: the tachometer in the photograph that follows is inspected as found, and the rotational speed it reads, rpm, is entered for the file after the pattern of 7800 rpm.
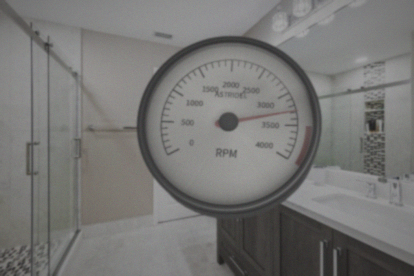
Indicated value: 3300 rpm
